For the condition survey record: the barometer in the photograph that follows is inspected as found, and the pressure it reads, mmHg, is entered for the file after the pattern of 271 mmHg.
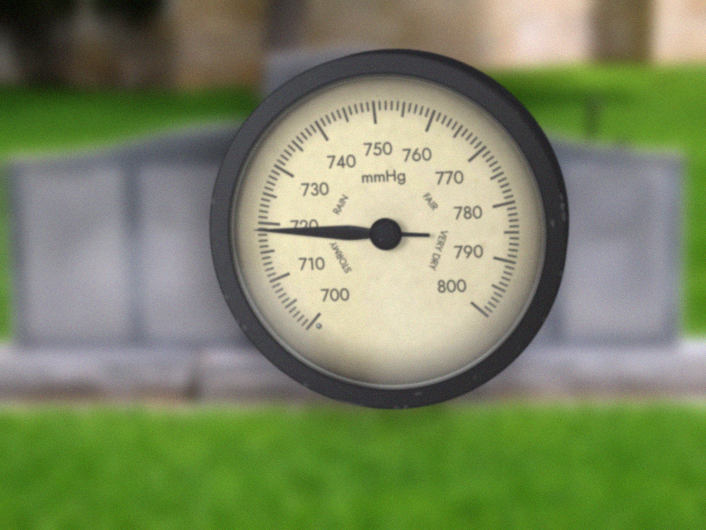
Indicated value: 719 mmHg
